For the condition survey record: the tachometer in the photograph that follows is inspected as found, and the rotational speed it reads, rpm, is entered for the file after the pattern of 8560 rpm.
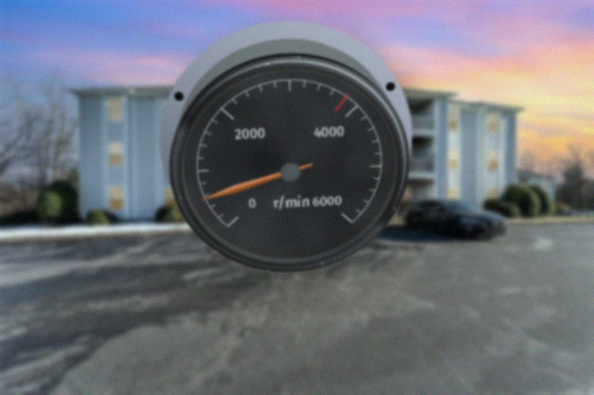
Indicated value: 600 rpm
